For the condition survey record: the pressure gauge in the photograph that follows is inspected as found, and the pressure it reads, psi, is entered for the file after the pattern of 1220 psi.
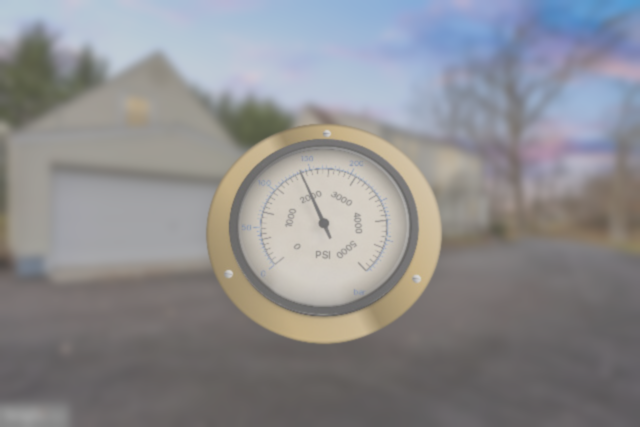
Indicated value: 2000 psi
